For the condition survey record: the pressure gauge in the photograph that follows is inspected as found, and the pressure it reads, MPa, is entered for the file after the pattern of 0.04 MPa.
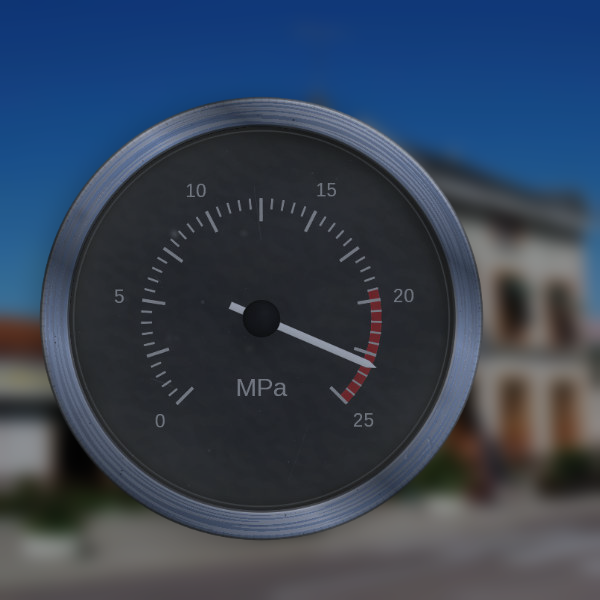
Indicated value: 23 MPa
